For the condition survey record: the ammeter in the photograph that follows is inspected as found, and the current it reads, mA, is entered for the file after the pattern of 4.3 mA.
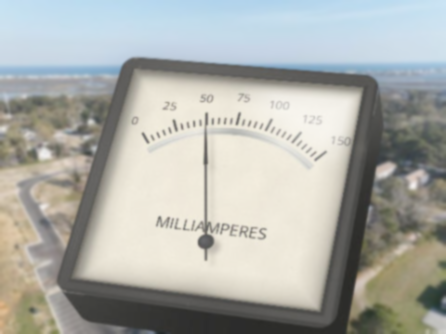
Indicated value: 50 mA
